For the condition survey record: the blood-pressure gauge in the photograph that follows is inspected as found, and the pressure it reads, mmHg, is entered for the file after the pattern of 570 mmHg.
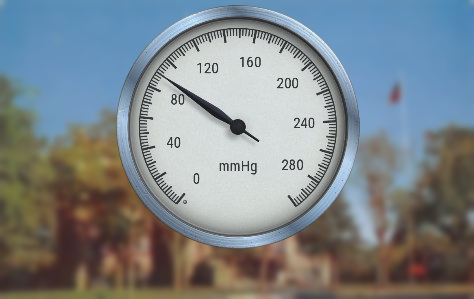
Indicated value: 90 mmHg
